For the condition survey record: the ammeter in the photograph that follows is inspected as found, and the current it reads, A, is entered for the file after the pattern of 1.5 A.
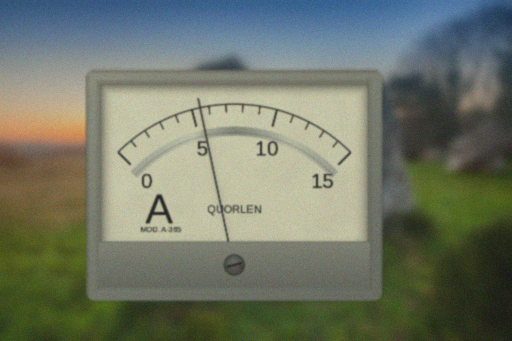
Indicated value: 5.5 A
